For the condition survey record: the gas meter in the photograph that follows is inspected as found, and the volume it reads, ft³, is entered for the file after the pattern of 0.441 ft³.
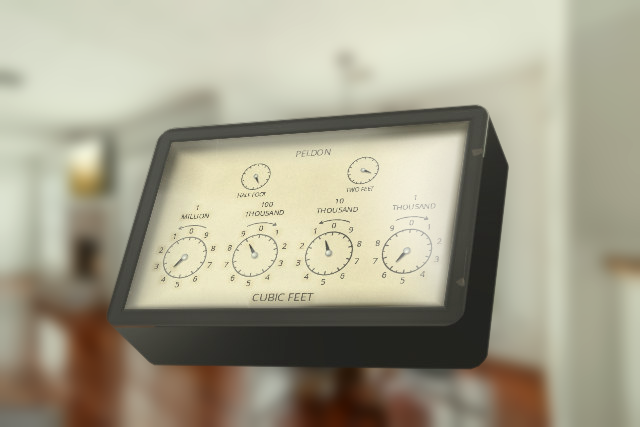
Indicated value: 390600 ft³
